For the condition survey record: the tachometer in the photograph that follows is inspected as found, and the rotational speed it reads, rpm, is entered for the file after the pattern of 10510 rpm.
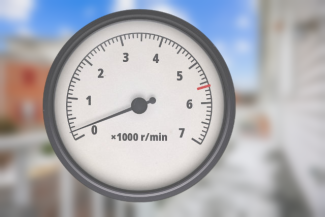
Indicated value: 200 rpm
